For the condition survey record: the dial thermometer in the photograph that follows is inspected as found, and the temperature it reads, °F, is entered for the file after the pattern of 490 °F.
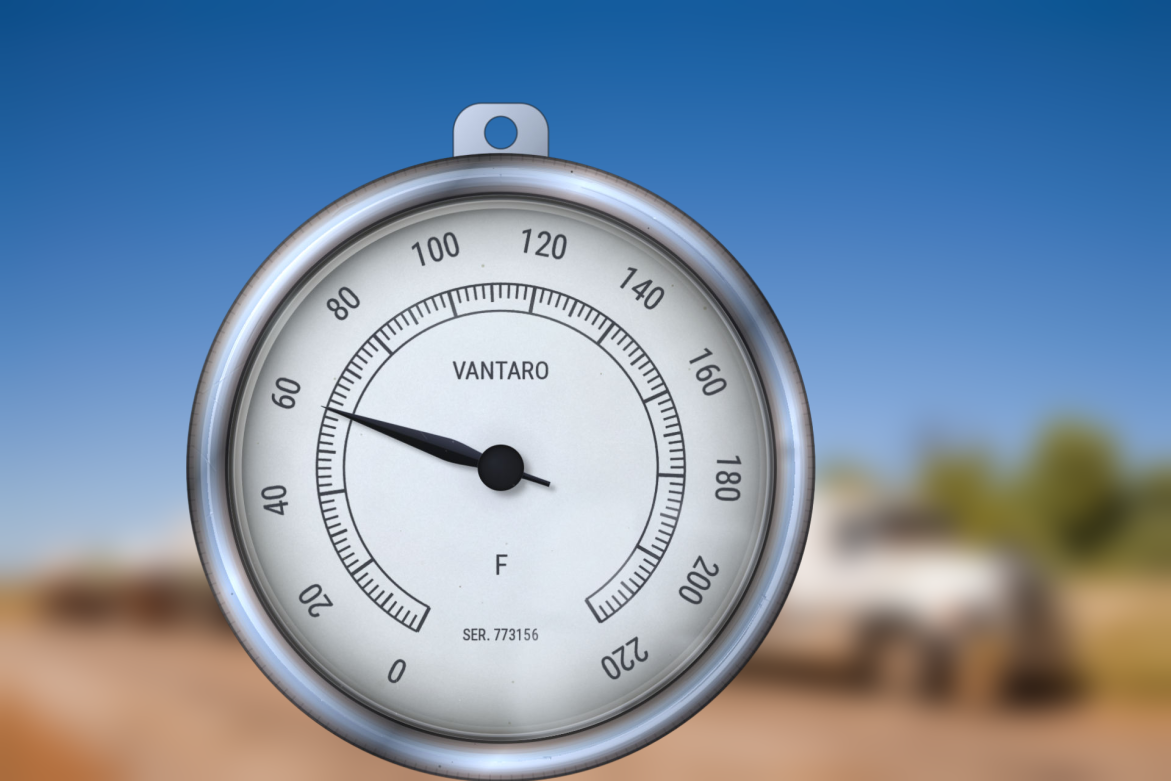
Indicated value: 60 °F
